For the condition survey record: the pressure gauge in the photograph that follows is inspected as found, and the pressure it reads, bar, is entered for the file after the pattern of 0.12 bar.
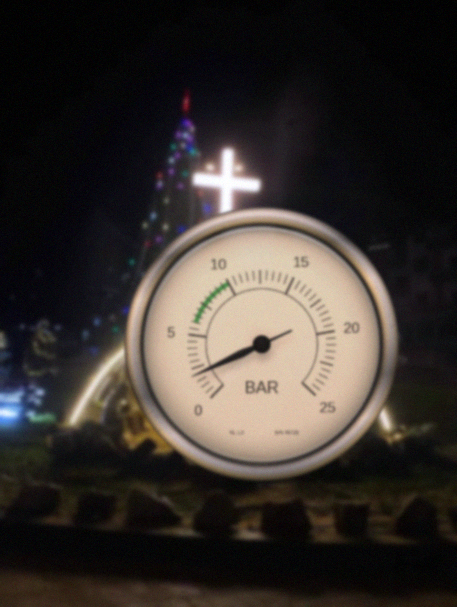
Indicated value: 2 bar
